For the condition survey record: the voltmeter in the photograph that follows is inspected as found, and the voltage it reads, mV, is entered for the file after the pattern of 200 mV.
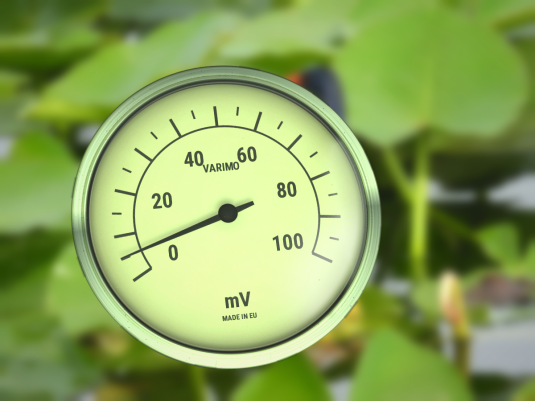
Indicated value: 5 mV
